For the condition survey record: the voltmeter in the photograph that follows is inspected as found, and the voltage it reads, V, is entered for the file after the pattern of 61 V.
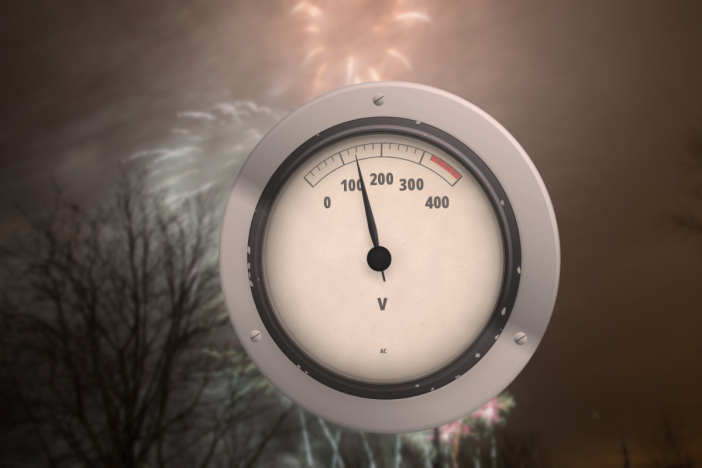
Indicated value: 140 V
